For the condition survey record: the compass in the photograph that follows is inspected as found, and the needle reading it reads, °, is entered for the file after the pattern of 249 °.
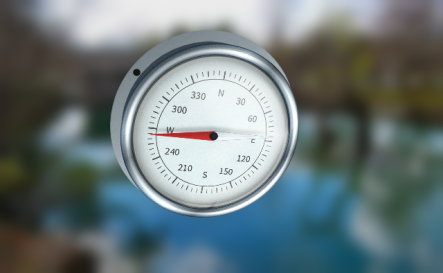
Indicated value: 265 °
